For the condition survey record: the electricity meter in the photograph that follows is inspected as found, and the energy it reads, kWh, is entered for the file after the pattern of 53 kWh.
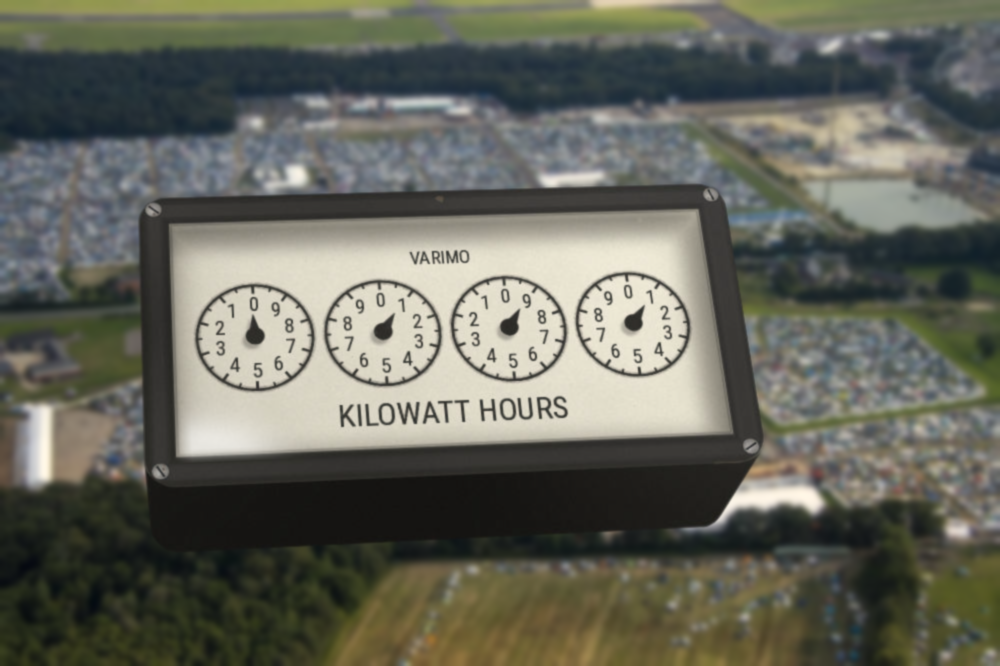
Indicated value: 91 kWh
